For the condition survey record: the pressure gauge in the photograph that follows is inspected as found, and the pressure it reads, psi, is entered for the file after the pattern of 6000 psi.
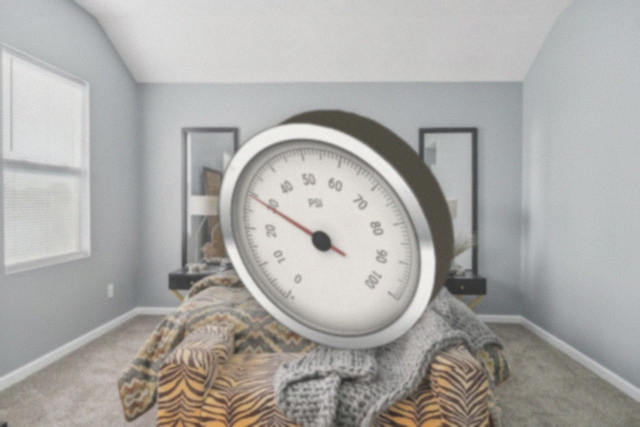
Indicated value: 30 psi
